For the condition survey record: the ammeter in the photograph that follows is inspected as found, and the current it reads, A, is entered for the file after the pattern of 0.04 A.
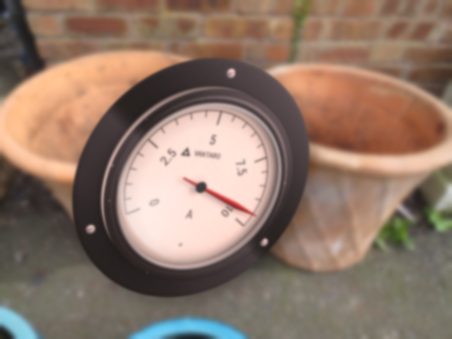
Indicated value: 9.5 A
